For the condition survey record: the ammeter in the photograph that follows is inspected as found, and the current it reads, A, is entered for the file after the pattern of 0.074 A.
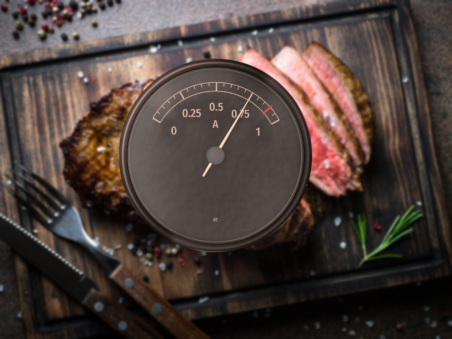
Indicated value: 0.75 A
